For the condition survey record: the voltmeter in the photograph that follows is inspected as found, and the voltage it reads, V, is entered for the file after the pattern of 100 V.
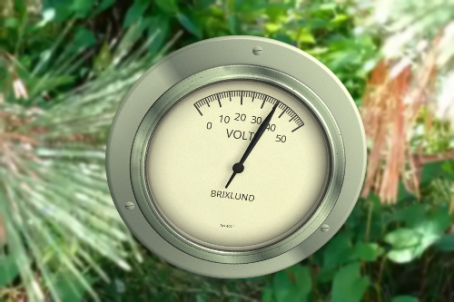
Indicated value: 35 V
